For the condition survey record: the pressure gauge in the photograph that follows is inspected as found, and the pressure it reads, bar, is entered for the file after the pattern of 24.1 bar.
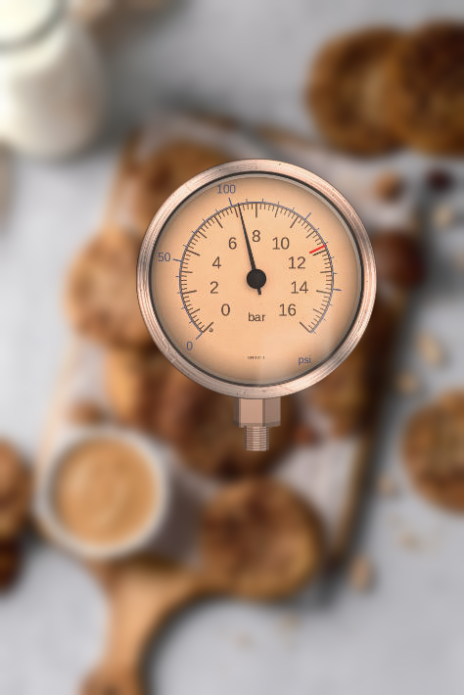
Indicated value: 7.2 bar
